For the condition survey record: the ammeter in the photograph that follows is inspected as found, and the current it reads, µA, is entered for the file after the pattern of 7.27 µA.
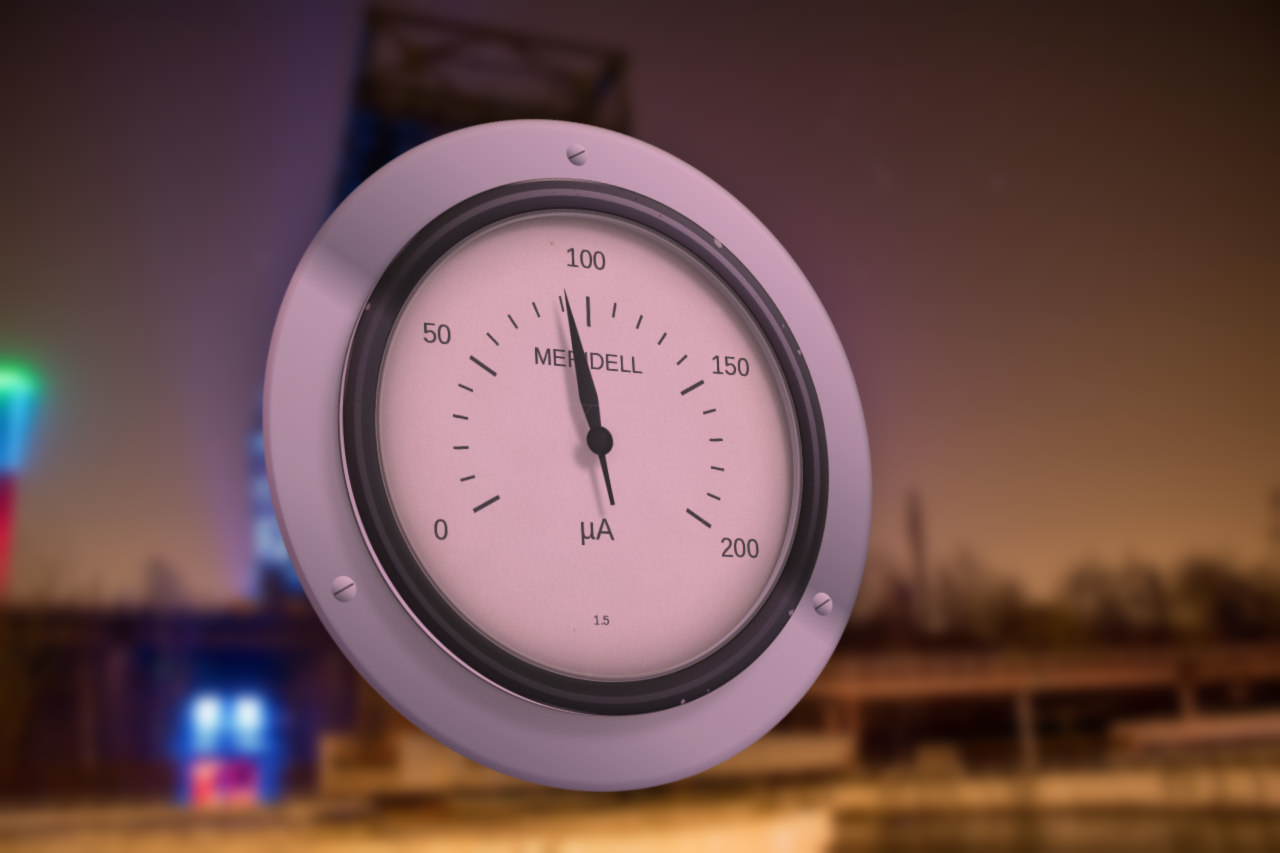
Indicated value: 90 µA
